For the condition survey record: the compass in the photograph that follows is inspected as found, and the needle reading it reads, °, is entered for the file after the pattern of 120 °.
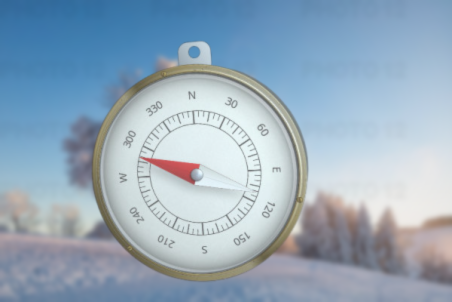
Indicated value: 290 °
